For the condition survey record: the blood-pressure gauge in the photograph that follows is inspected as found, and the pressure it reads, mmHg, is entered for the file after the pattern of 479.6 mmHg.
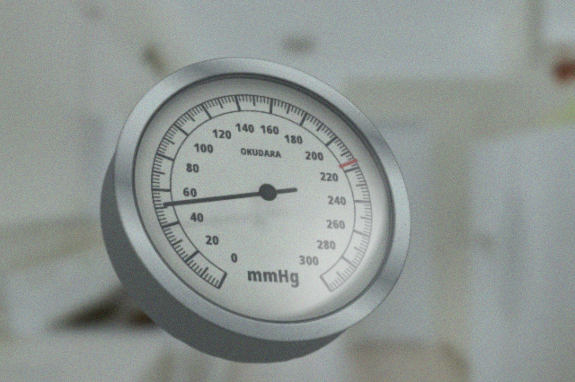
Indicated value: 50 mmHg
